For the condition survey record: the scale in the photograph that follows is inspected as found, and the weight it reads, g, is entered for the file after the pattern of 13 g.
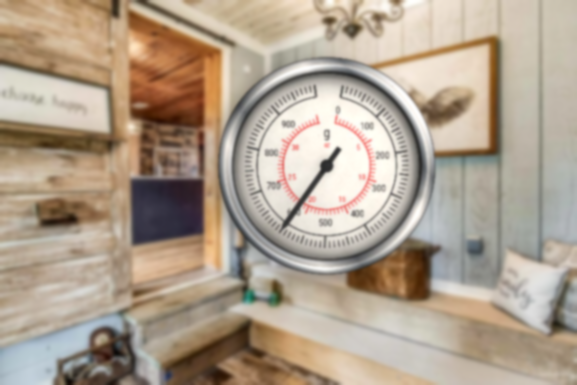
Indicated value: 600 g
